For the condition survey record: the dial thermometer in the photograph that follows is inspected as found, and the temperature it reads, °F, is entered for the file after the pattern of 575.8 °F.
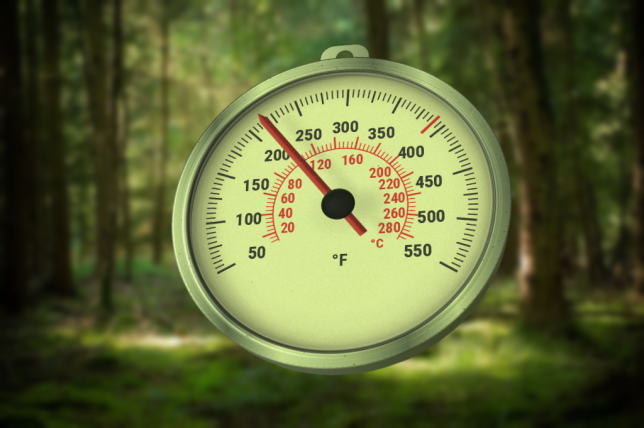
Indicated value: 215 °F
